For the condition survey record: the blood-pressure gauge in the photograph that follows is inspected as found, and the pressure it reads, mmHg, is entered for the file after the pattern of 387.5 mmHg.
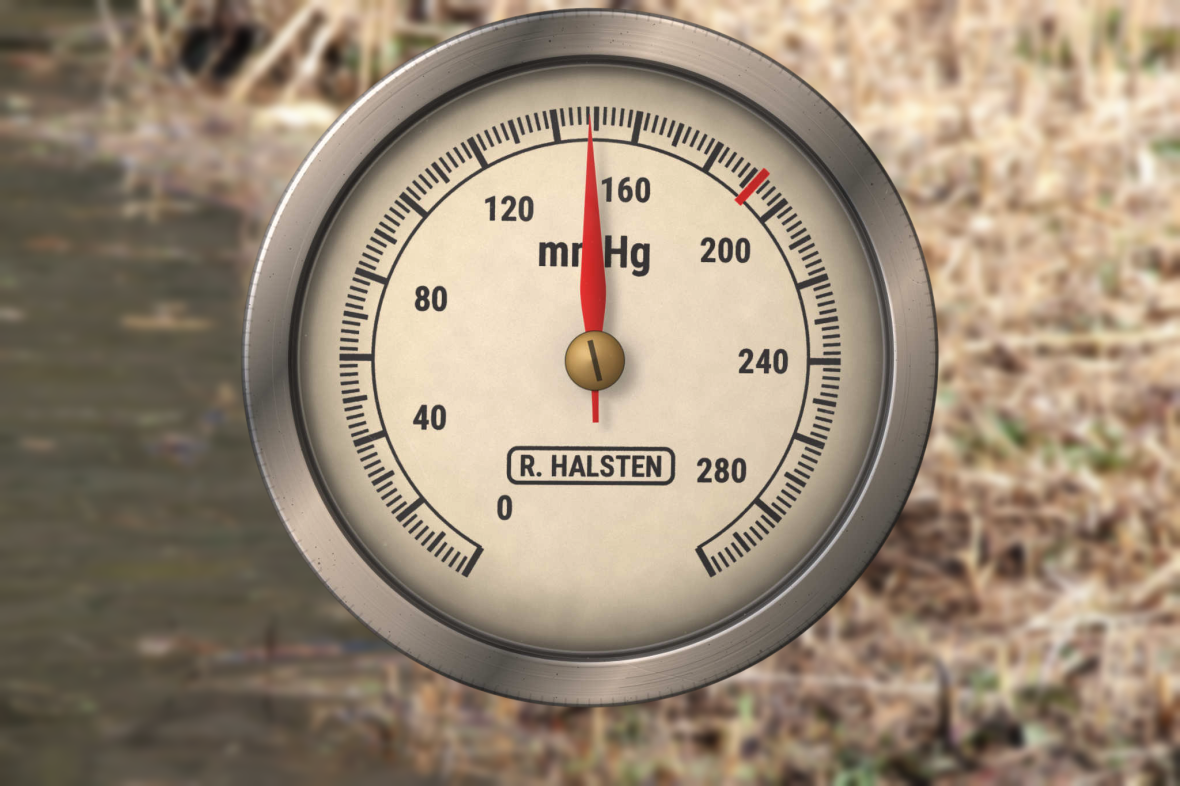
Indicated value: 148 mmHg
